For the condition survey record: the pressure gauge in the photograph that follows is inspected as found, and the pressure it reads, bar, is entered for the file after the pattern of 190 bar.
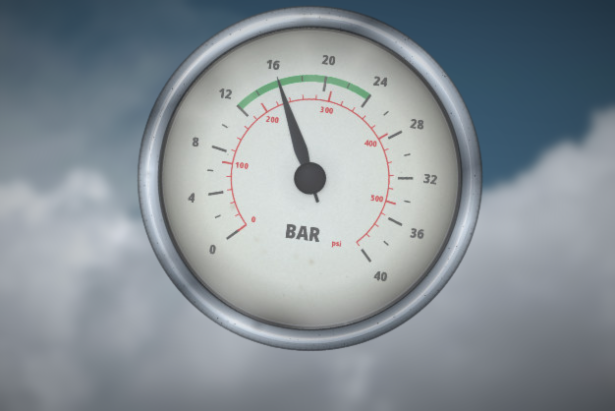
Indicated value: 16 bar
